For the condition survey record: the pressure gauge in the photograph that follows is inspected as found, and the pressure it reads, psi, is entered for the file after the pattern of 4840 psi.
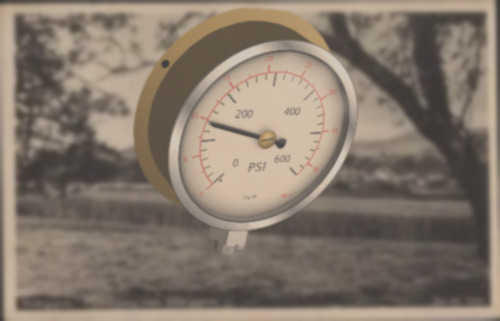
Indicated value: 140 psi
